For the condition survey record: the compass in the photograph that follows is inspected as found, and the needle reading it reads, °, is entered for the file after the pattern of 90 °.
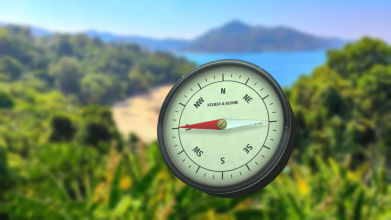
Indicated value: 270 °
